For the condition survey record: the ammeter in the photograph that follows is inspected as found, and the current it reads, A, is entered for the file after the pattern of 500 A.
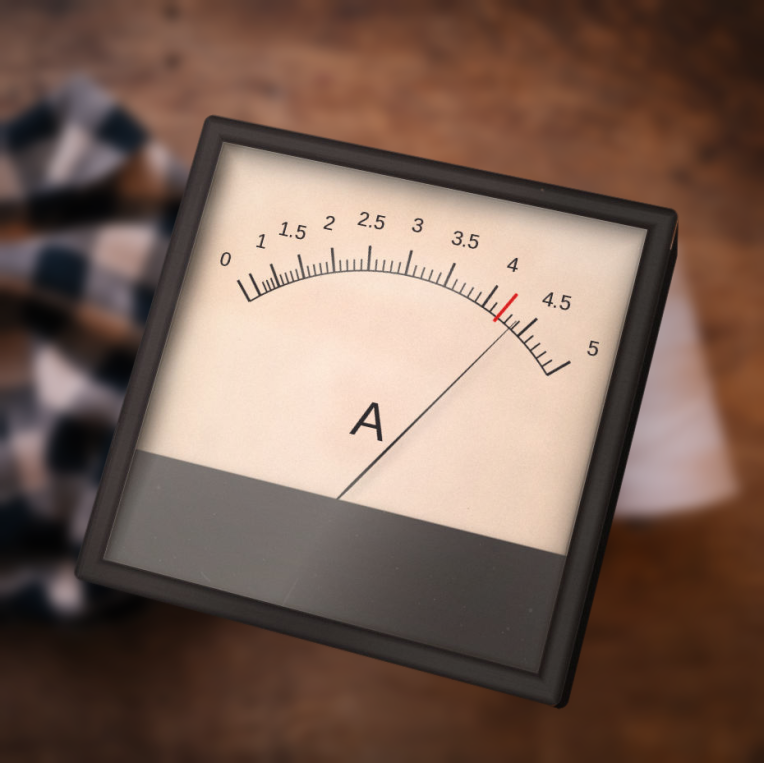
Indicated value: 4.4 A
